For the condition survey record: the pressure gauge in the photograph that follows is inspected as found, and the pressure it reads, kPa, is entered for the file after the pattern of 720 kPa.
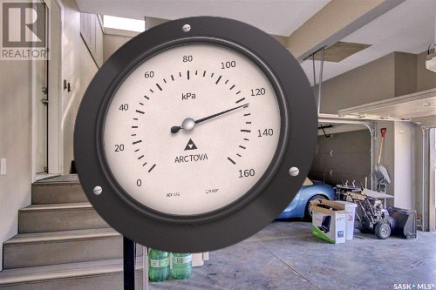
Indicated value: 125 kPa
